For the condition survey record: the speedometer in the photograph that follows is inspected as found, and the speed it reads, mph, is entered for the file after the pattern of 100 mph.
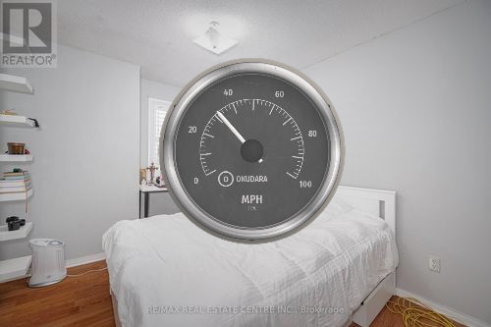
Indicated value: 32 mph
